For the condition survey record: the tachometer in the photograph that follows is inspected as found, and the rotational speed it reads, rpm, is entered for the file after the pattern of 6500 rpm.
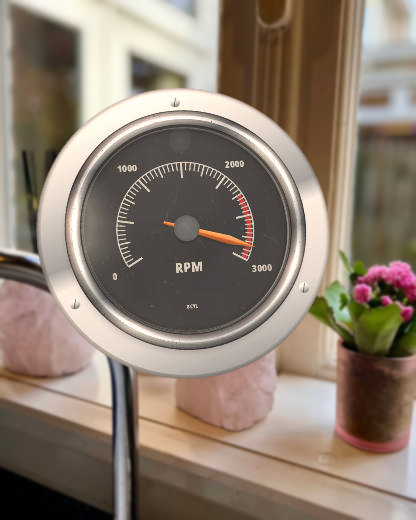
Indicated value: 2850 rpm
